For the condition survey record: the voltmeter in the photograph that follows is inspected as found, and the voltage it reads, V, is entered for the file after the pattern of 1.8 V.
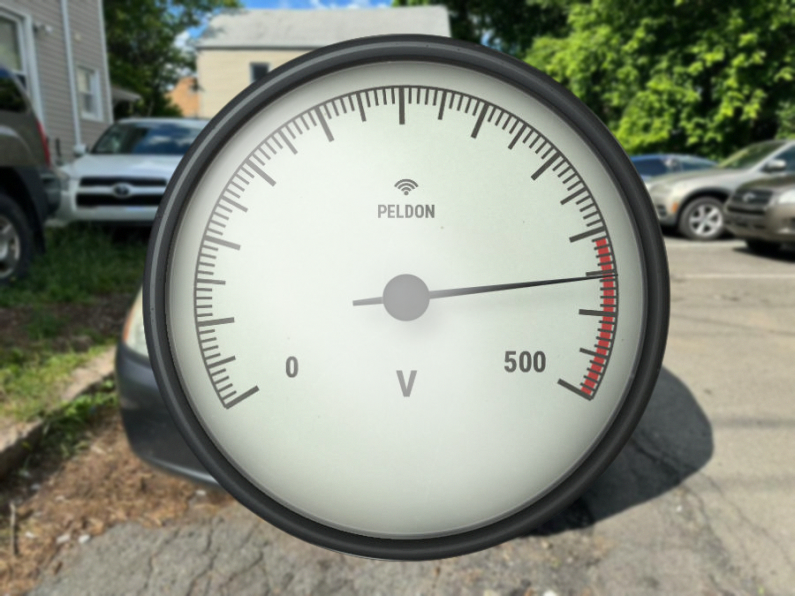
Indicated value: 427.5 V
